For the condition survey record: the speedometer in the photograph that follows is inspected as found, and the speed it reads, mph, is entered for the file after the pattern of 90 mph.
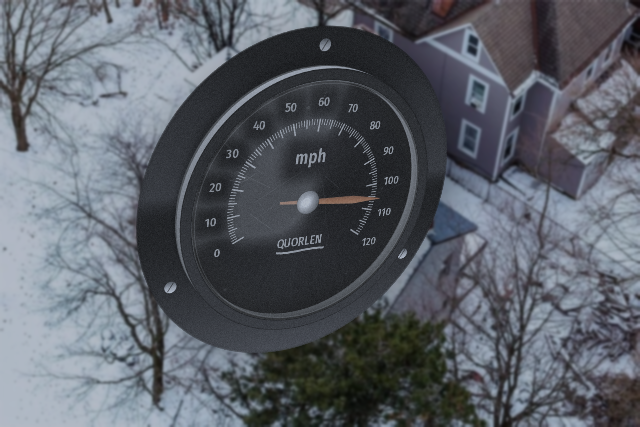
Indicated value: 105 mph
